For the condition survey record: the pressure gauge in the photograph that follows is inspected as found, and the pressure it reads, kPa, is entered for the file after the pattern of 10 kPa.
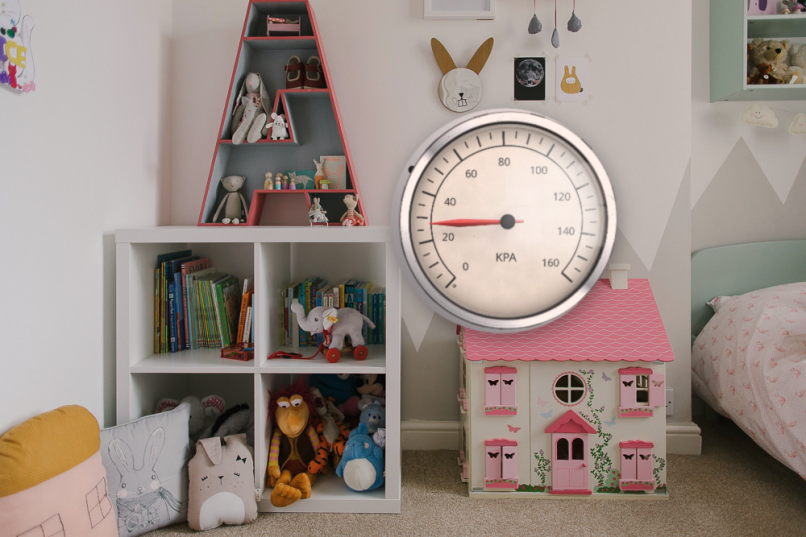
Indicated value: 27.5 kPa
